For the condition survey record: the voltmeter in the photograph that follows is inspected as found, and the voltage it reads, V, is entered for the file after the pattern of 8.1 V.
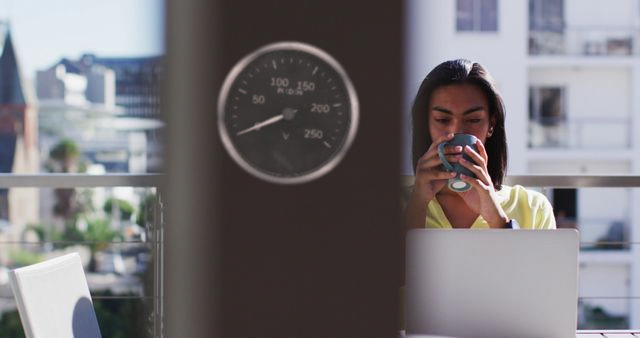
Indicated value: 0 V
